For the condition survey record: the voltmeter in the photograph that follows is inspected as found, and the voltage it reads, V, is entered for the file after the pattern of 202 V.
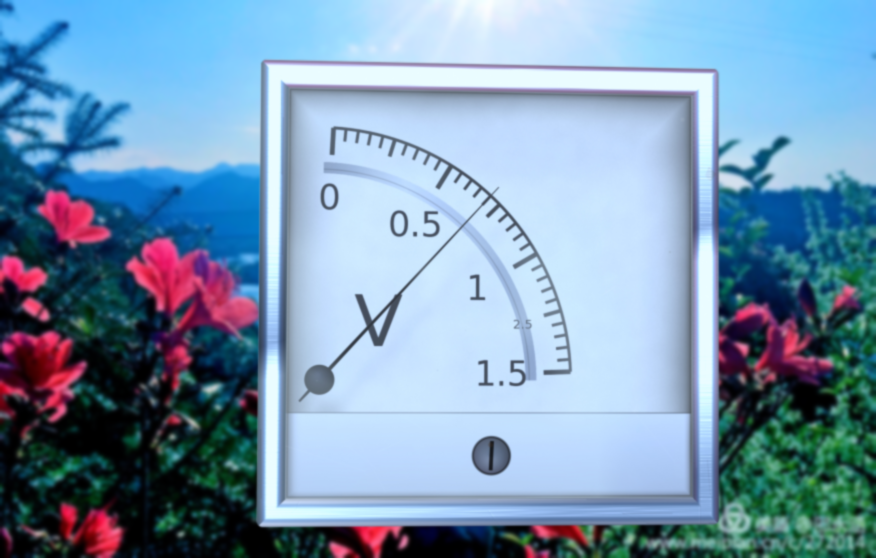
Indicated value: 0.7 V
